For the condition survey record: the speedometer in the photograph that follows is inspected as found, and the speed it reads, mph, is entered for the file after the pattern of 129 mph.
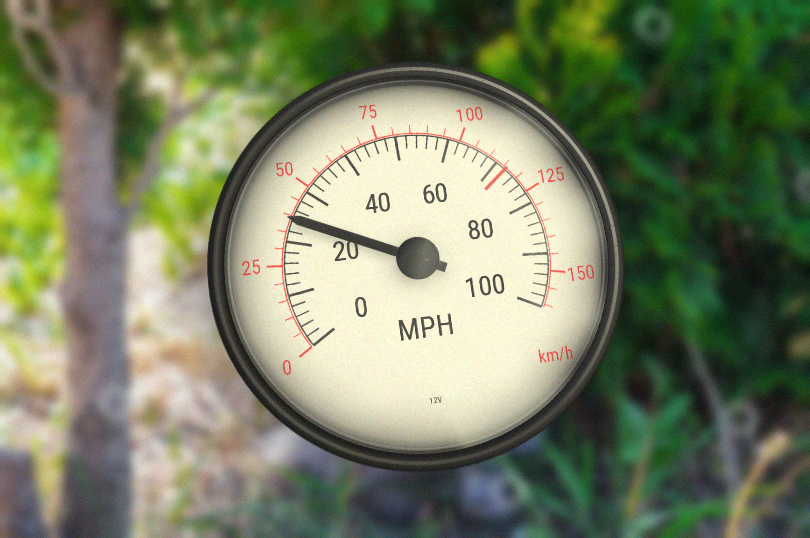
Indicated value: 24 mph
